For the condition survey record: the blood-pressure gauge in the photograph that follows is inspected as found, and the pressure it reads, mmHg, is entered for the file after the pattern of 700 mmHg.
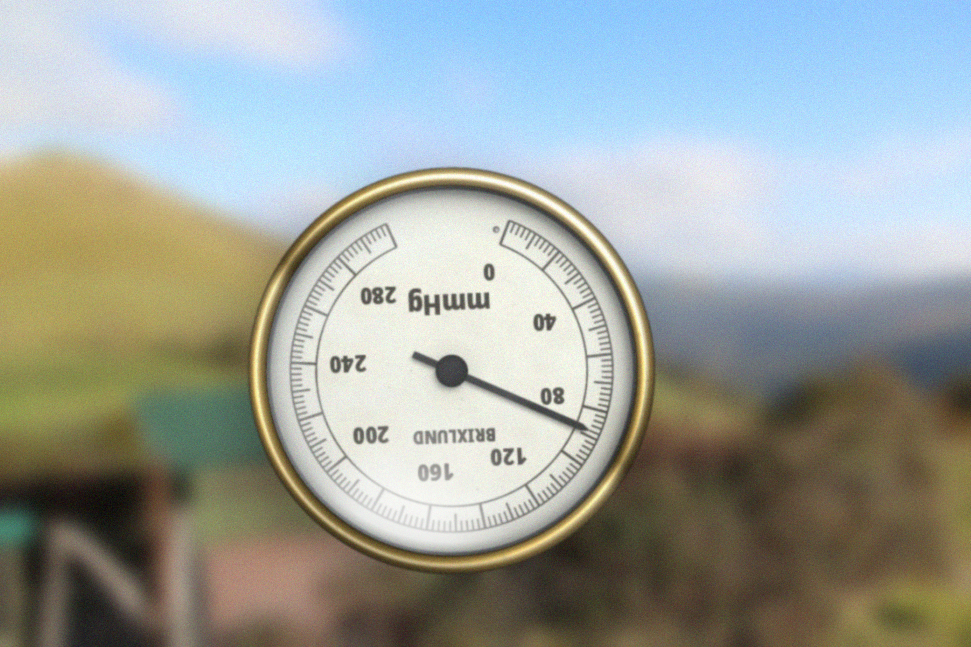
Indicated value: 88 mmHg
